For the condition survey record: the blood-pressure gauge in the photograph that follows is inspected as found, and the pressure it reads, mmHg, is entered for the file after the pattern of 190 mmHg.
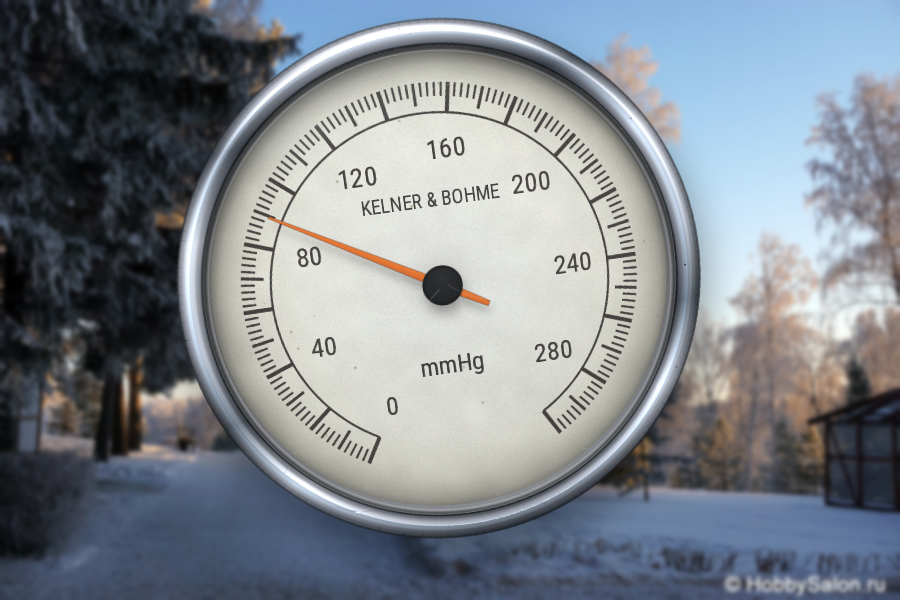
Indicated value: 90 mmHg
